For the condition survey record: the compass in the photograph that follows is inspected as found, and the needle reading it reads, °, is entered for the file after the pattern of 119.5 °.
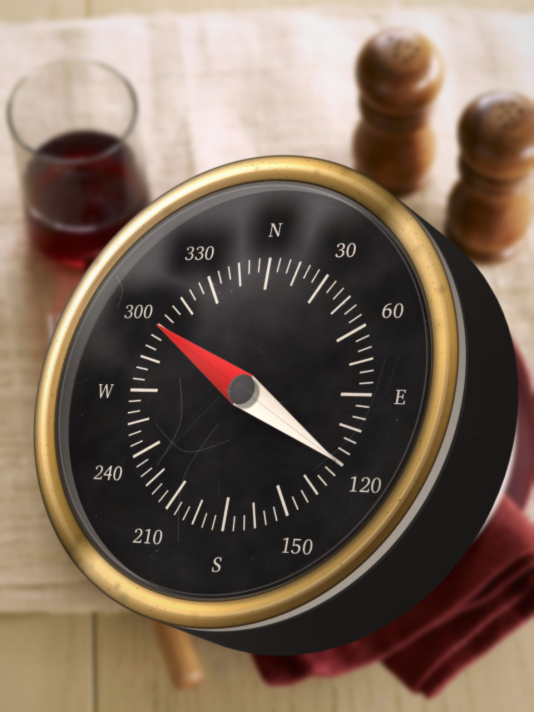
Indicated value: 300 °
